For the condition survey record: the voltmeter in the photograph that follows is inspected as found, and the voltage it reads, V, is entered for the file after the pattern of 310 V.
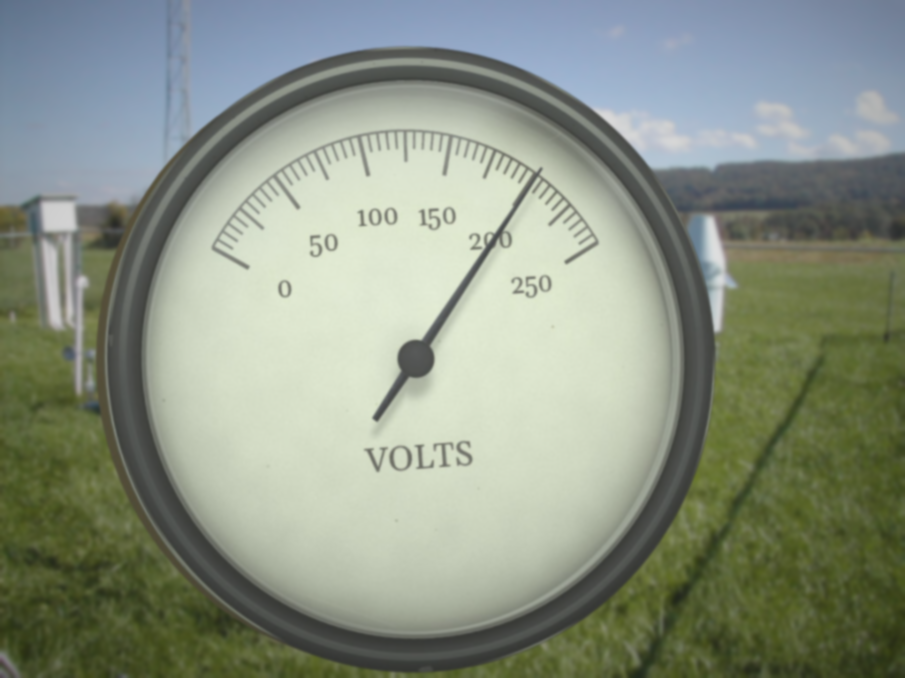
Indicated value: 200 V
